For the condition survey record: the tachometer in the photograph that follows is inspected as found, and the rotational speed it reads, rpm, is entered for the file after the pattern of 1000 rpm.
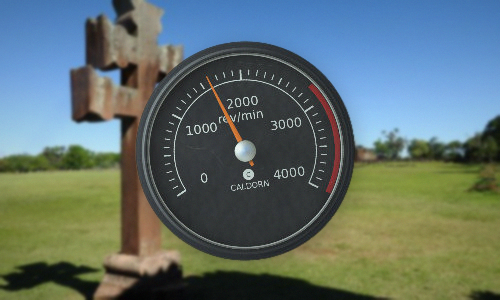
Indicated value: 1600 rpm
